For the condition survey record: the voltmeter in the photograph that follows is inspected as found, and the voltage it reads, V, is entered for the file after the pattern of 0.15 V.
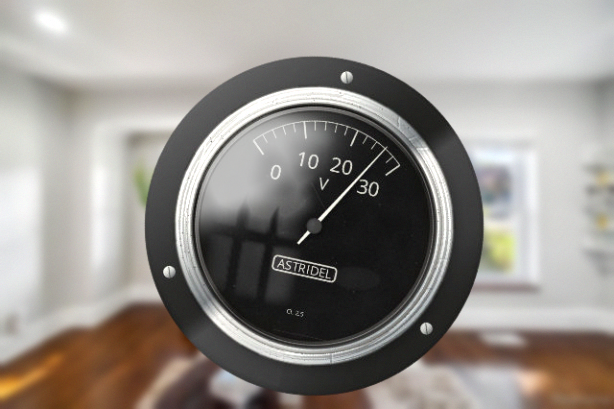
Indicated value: 26 V
